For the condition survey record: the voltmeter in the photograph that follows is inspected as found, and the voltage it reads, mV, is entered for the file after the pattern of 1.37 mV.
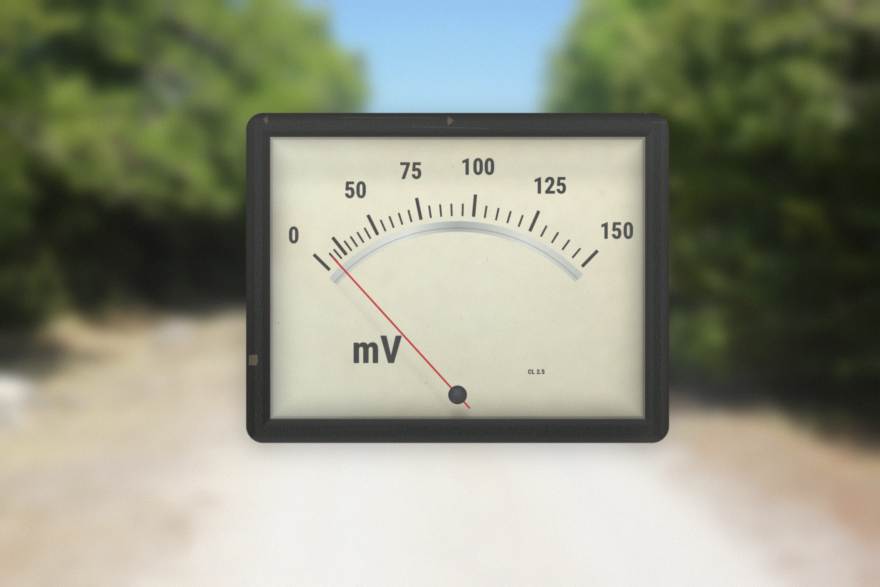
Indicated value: 15 mV
